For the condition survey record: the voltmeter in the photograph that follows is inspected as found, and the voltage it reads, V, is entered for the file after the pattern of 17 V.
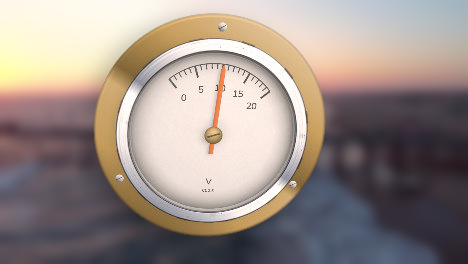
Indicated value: 10 V
